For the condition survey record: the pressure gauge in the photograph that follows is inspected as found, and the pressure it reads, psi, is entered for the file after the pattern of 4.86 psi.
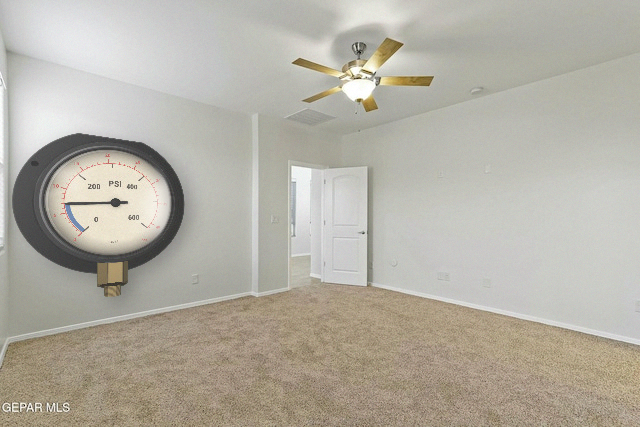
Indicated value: 100 psi
